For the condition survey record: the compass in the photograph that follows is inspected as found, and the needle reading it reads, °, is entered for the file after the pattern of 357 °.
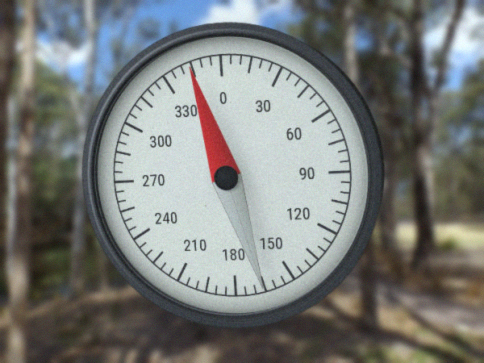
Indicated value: 345 °
